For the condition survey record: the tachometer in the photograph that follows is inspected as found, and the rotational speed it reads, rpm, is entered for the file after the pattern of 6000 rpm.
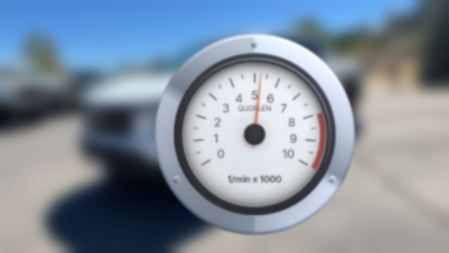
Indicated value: 5250 rpm
